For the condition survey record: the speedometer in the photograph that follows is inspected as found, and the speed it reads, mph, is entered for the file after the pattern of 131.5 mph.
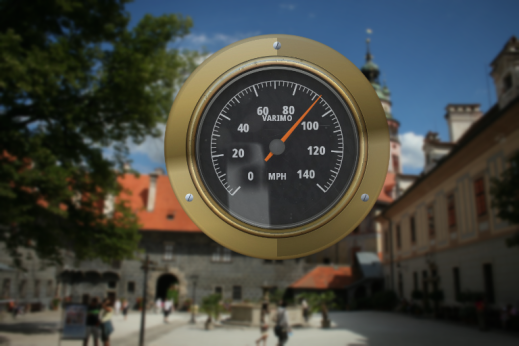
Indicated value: 92 mph
